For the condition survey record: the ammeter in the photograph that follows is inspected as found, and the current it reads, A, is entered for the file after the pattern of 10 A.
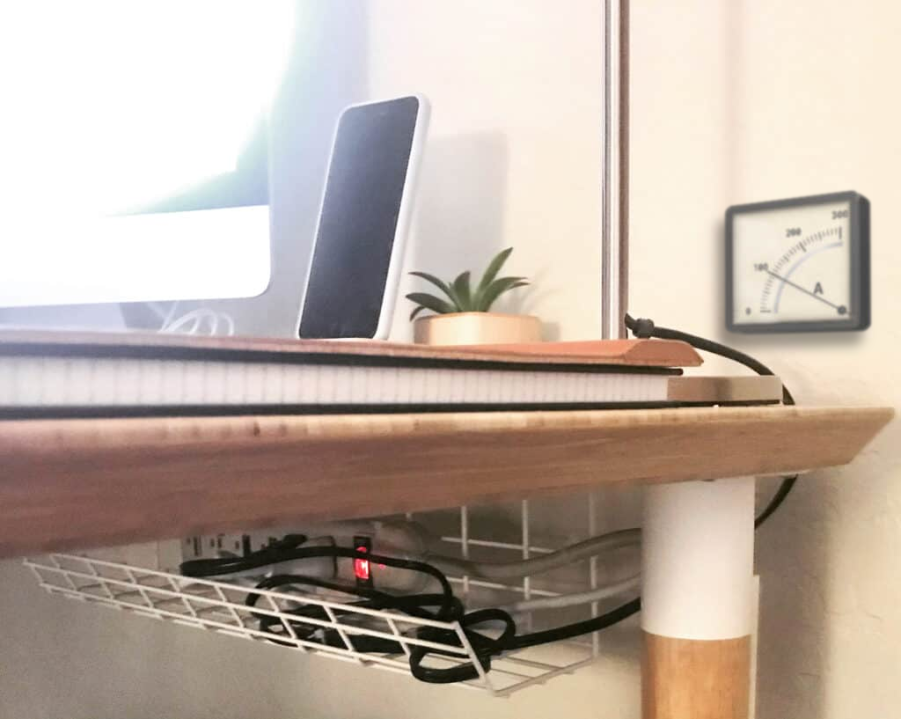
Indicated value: 100 A
